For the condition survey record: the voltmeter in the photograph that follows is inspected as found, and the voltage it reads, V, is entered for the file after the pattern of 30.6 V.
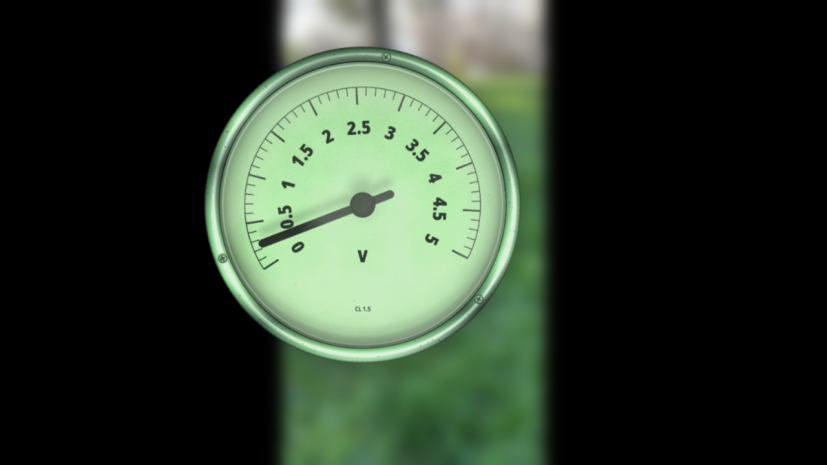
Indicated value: 0.25 V
